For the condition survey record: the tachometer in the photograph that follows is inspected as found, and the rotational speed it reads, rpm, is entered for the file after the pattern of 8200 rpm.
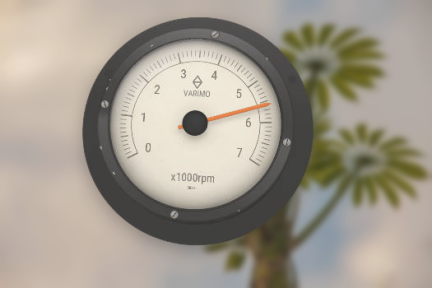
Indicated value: 5600 rpm
